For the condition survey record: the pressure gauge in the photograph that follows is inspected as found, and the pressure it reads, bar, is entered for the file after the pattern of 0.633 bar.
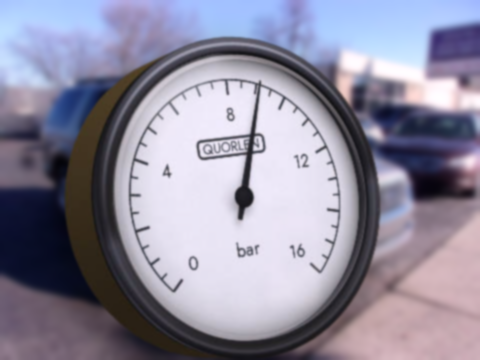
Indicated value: 9 bar
